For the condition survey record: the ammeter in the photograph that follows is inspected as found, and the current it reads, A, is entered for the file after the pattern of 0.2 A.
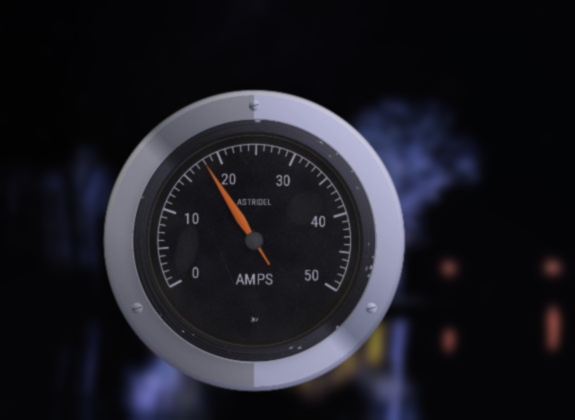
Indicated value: 18 A
